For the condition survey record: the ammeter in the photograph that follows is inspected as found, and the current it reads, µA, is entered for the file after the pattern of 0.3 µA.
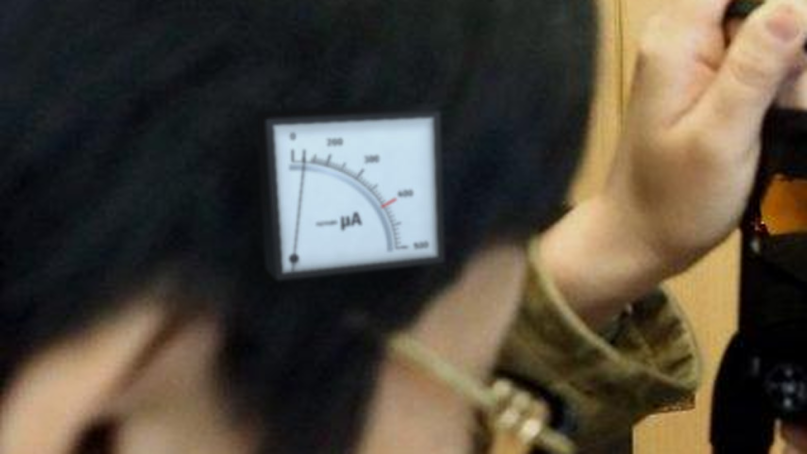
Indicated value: 100 µA
